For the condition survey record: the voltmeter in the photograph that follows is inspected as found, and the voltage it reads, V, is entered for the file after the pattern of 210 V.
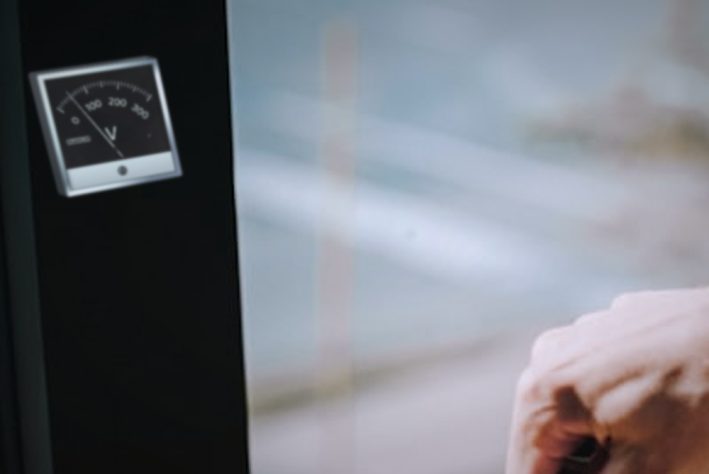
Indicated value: 50 V
